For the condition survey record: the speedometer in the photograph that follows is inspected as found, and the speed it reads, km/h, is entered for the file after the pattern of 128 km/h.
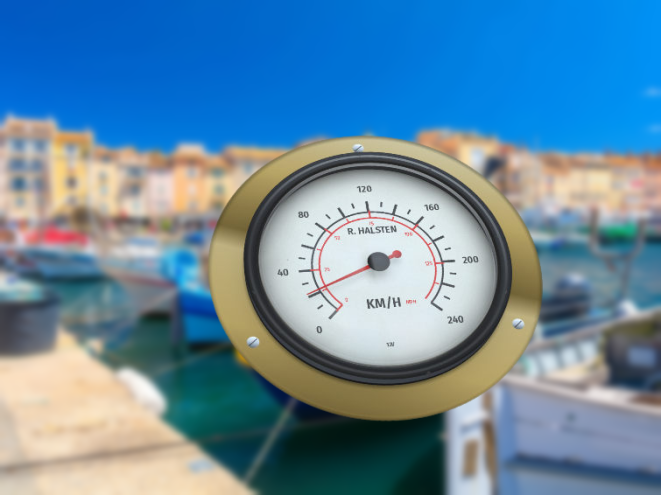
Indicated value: 20 km/h
